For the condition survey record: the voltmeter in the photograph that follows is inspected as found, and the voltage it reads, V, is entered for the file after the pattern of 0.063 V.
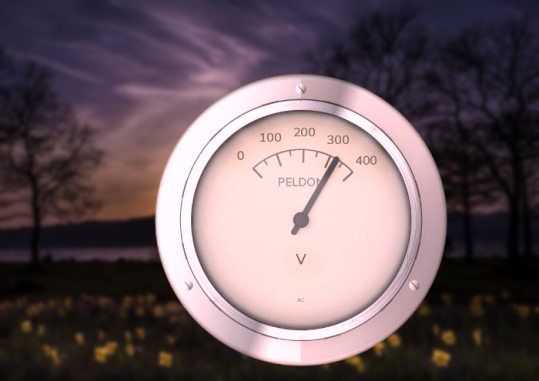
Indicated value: 325 V
